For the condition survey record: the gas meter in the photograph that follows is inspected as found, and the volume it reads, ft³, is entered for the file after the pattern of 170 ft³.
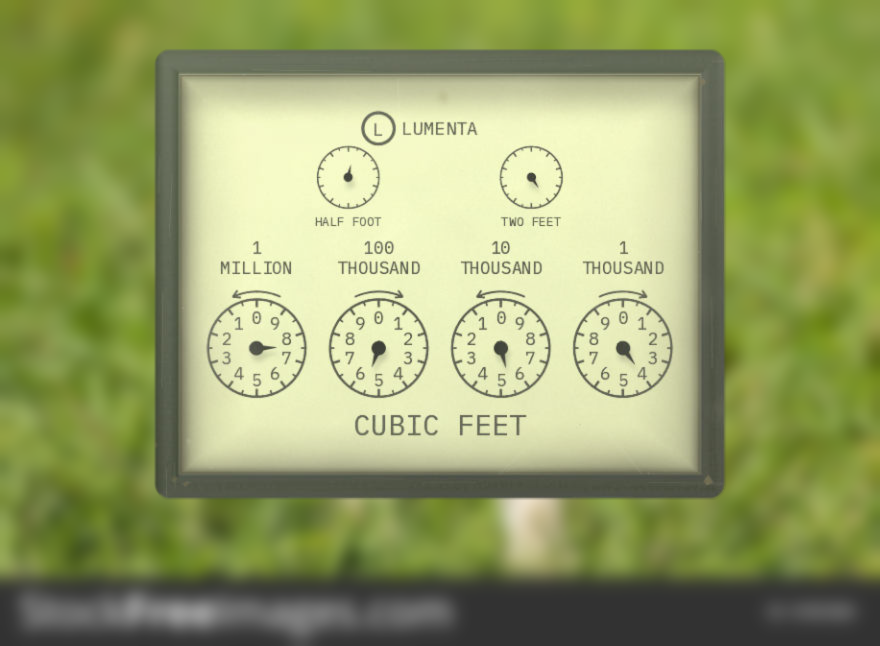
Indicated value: 755400 ft³
